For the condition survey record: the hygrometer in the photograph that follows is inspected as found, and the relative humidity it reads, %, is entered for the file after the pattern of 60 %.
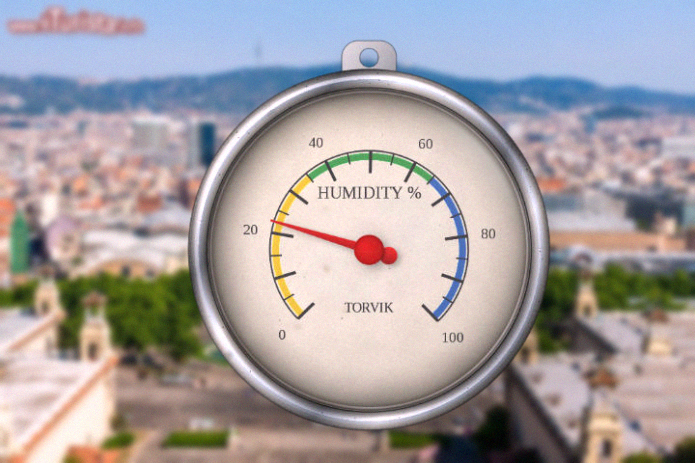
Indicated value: 22.5 %
